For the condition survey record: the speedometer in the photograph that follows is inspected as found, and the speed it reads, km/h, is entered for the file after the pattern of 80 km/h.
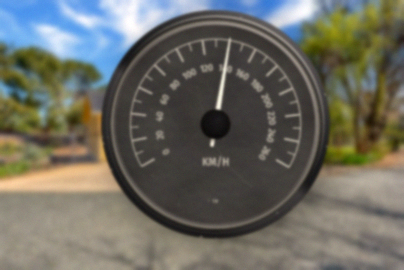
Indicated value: 140 km/h
